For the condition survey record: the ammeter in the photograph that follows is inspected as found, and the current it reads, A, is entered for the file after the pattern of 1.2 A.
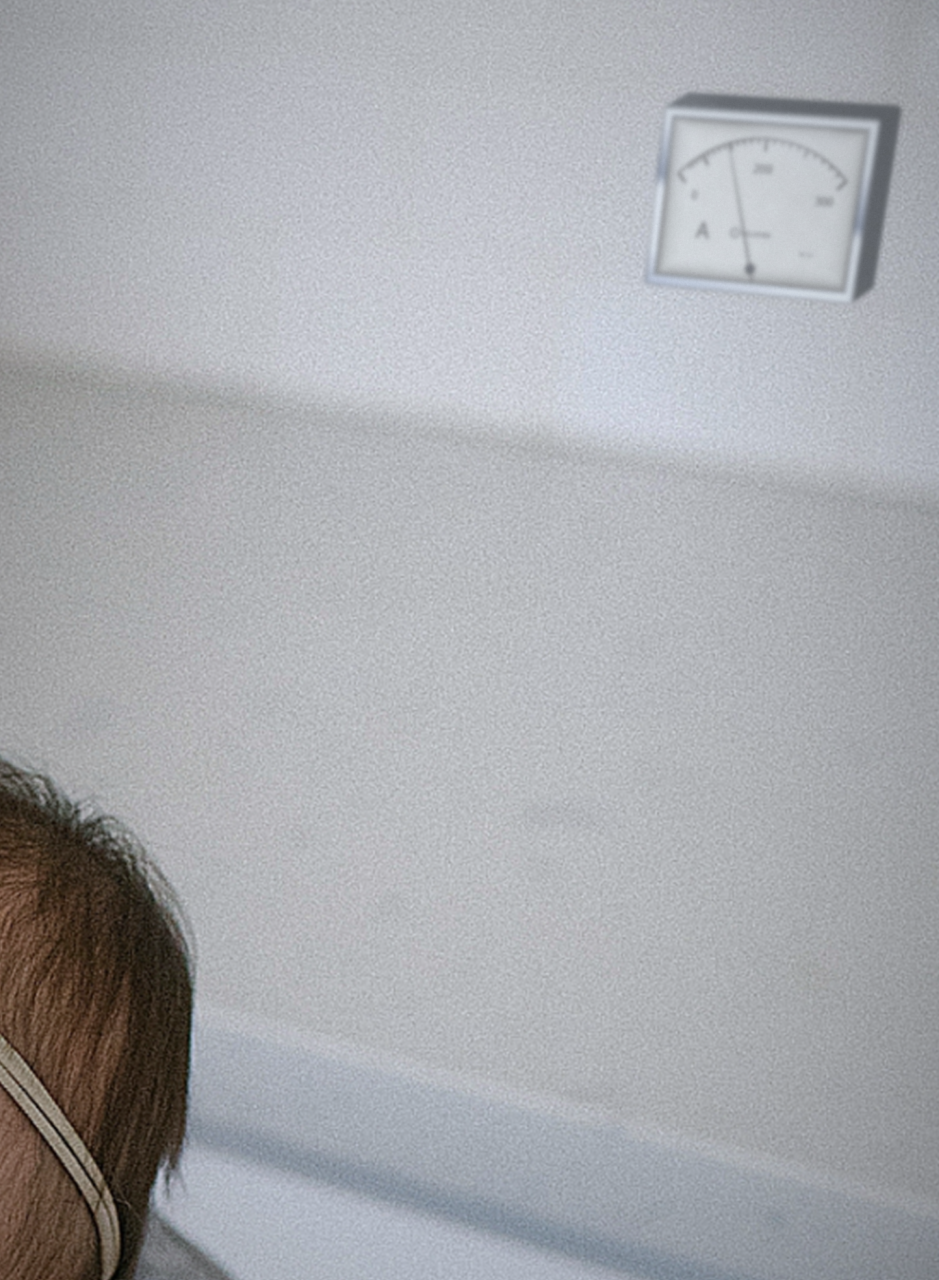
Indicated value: 150 A
